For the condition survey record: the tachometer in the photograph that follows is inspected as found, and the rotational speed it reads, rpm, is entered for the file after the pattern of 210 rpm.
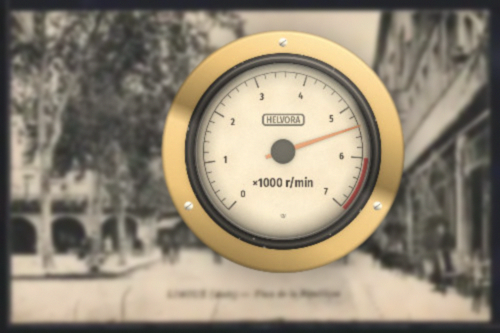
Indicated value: 5400 rpm
